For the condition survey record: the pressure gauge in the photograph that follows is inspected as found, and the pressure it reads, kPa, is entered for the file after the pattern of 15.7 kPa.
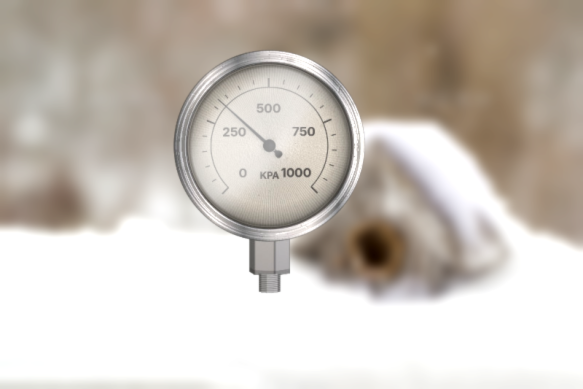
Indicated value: 325 kPa
